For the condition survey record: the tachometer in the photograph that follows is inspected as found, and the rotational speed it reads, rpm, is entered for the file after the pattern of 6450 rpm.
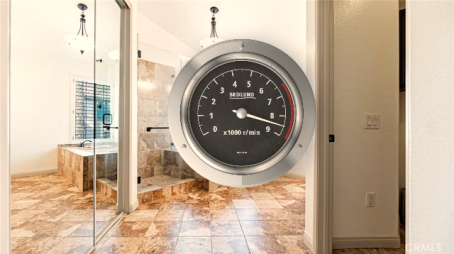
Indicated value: 8500 rpm
